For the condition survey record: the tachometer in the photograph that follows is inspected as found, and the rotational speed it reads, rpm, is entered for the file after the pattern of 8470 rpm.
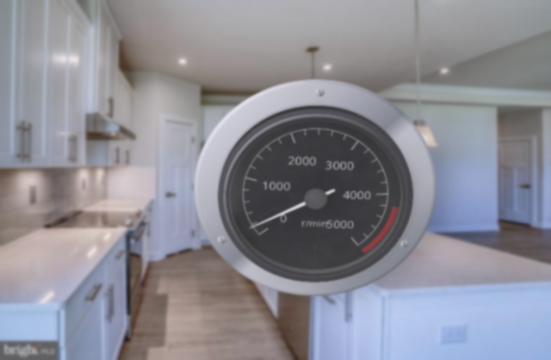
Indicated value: 200 rpm
